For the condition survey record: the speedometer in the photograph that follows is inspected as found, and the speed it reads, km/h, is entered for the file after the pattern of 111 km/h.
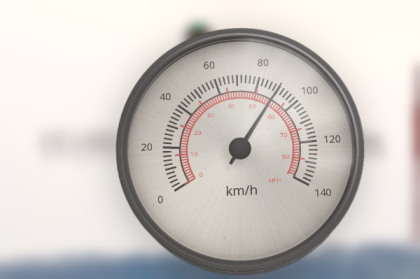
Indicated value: 90 km/h
